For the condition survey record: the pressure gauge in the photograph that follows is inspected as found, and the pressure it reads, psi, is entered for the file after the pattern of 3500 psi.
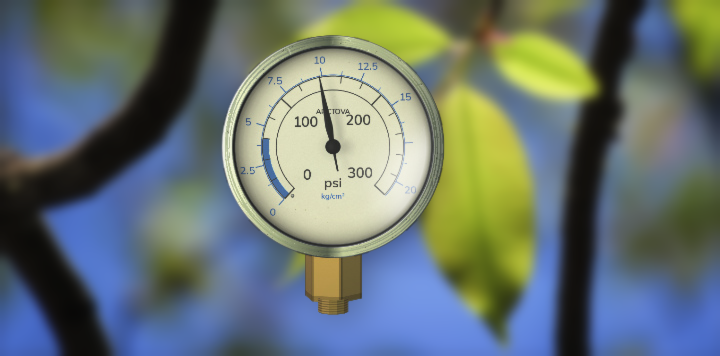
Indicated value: 140 psi
